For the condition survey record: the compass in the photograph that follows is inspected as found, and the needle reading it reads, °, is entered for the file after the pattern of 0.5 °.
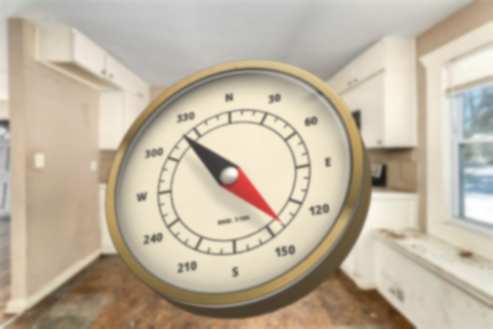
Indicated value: 140 °
